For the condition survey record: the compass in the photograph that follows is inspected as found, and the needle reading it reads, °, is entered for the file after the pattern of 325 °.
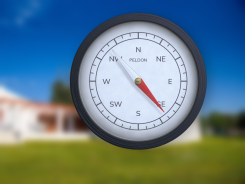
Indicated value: 140 °
